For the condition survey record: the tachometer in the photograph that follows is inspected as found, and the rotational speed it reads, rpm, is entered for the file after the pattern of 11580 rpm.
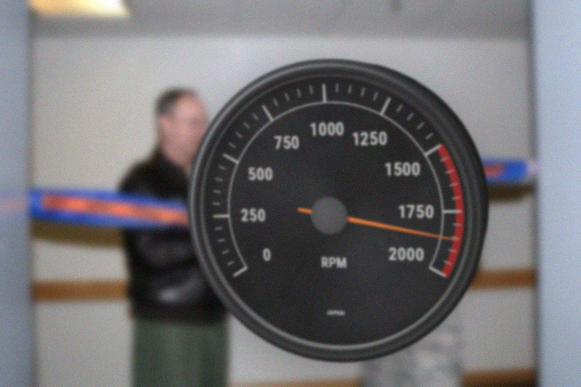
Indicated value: 1850 rpm
